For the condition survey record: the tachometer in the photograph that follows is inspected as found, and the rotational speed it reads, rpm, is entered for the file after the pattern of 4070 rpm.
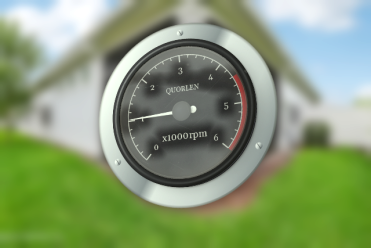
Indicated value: 1000 rpm
